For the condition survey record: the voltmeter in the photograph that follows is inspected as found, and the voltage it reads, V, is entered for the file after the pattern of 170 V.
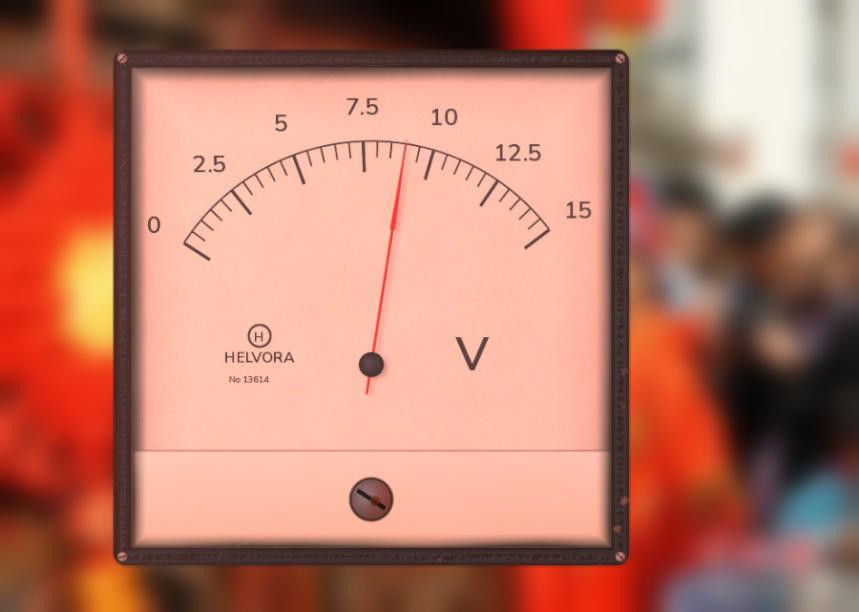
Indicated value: 9 V
